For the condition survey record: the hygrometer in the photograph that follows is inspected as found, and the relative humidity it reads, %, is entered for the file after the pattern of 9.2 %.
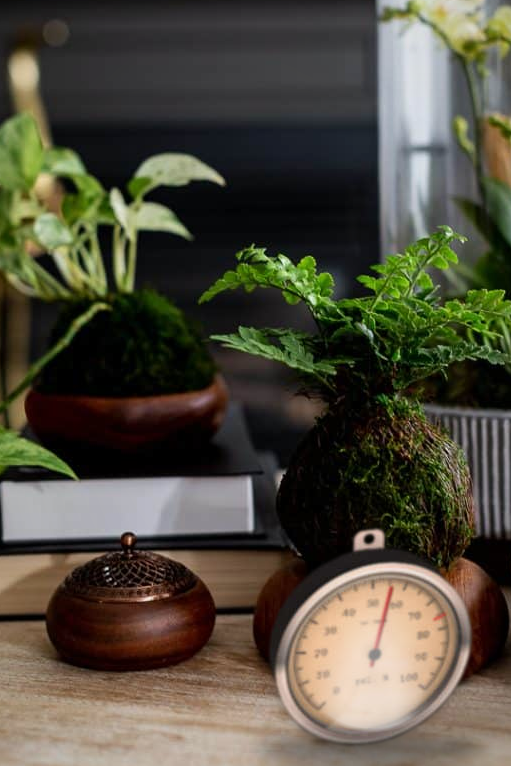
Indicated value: 55 %
